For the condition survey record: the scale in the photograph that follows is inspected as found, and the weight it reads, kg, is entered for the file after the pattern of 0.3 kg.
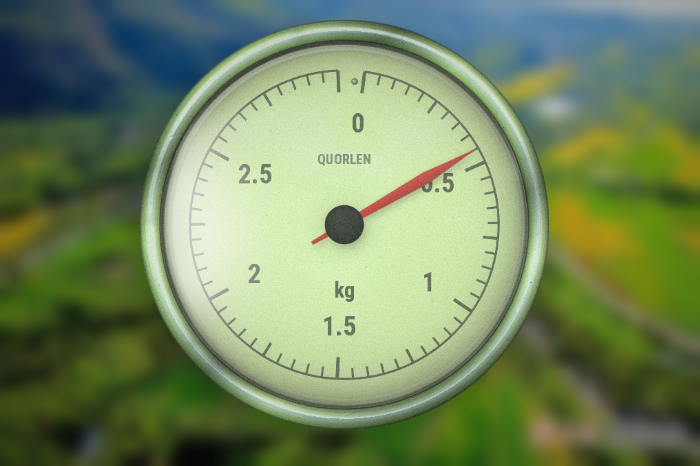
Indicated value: 0.45 kg
